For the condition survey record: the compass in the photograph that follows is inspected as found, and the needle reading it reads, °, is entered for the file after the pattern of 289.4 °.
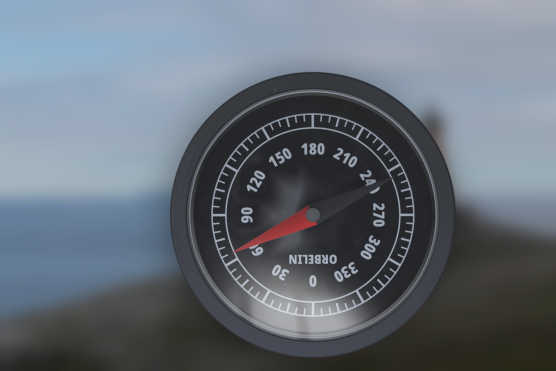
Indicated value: 65 °
